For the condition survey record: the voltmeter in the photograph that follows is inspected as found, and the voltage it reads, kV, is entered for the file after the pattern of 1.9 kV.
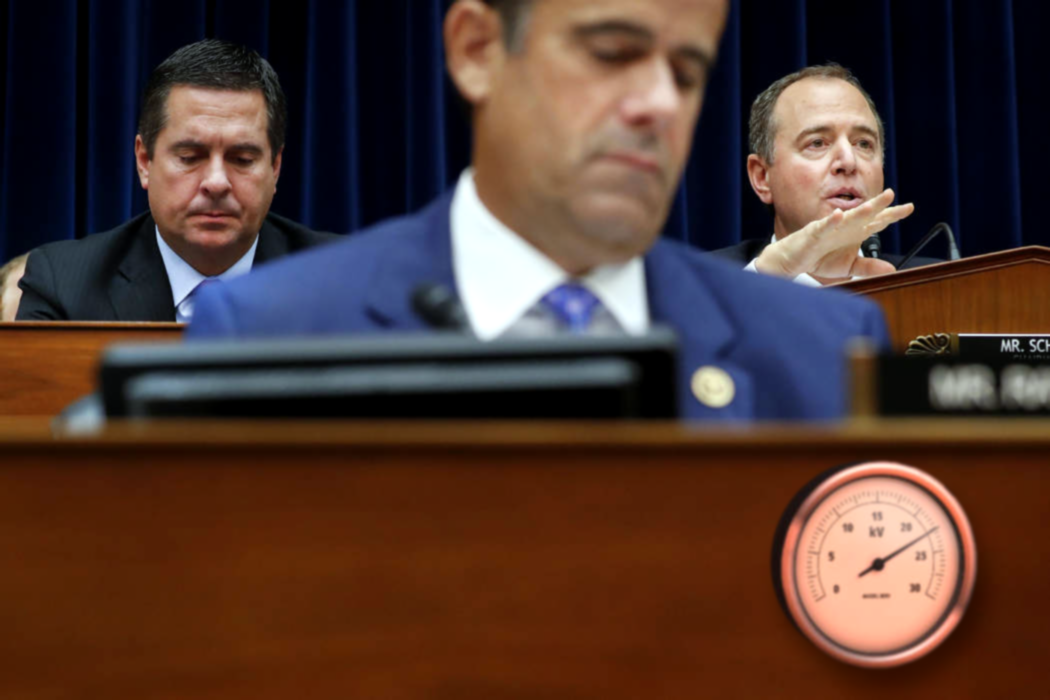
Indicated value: 22.5 kV
